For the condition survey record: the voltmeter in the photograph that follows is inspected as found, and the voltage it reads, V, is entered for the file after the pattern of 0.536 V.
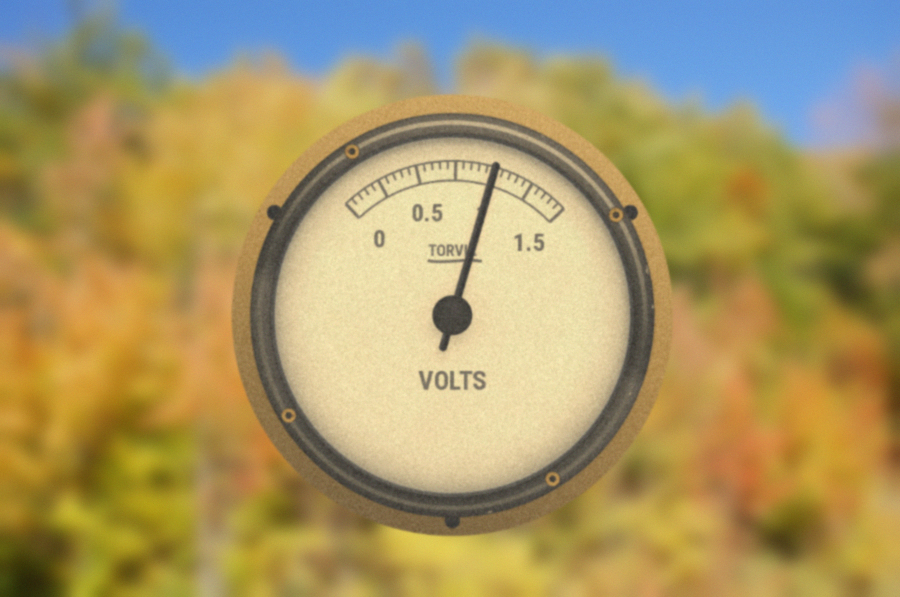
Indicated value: 1 V
